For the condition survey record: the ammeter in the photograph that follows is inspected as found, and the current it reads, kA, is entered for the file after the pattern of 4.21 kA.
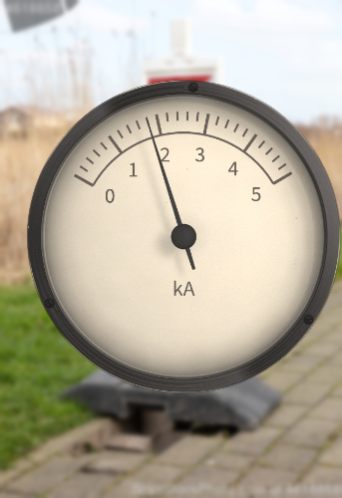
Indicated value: 1.8 kA
